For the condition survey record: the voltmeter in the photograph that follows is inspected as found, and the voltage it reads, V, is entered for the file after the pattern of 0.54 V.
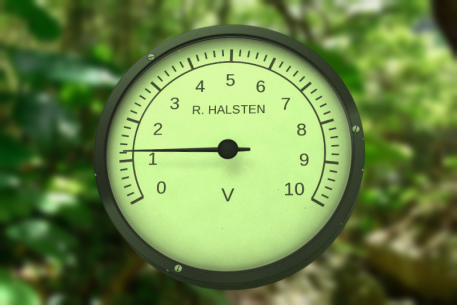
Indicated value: 1.2 V
